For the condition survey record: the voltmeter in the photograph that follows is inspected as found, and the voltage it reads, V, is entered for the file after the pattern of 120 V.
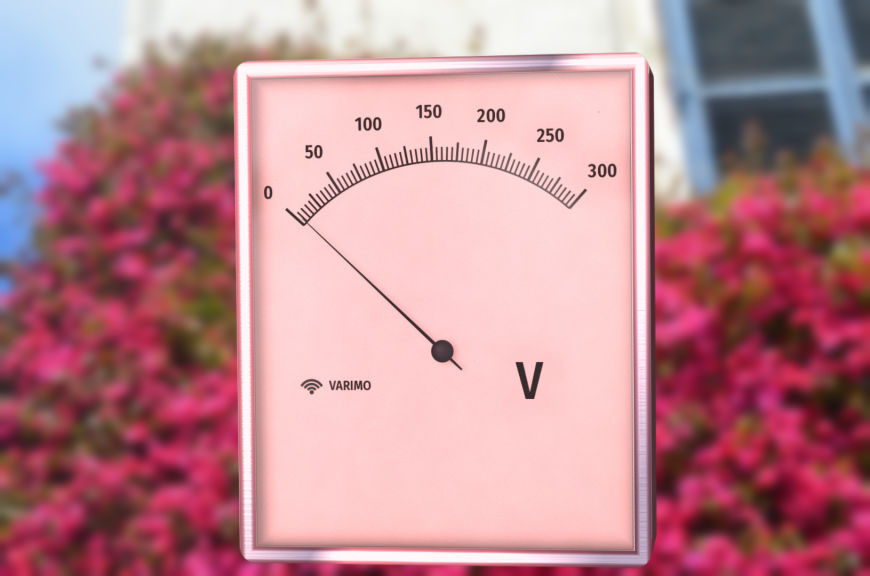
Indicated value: 5 V
